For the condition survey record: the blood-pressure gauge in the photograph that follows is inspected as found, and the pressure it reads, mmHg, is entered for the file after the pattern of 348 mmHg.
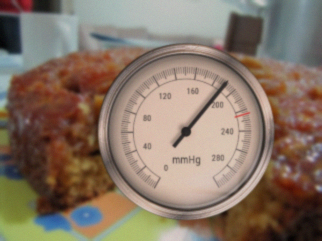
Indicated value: 190 mmHg
